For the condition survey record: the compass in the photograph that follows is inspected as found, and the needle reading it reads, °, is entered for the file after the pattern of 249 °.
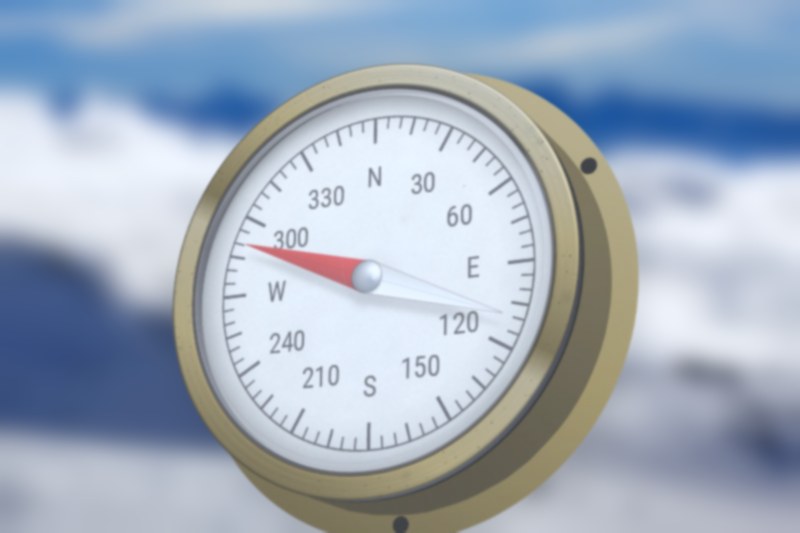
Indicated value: 290 °
